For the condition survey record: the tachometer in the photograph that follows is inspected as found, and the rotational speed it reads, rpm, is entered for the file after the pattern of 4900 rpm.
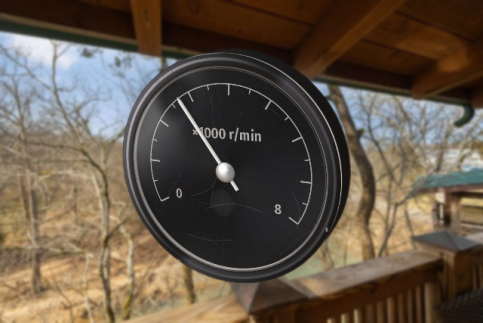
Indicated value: 2750 rpm
